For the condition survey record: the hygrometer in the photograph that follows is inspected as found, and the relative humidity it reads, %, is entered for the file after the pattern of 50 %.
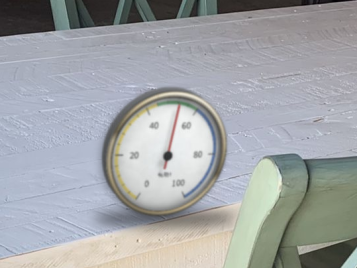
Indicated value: 52 %
